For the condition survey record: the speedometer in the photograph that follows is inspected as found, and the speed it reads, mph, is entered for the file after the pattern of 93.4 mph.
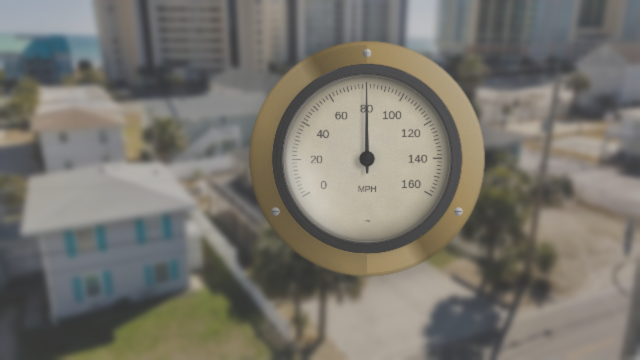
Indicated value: 80 mph
